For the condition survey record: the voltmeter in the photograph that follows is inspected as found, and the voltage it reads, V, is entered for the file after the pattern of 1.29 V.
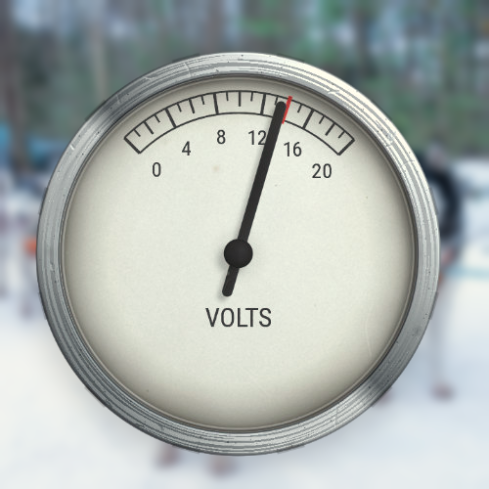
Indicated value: 13.5 V
